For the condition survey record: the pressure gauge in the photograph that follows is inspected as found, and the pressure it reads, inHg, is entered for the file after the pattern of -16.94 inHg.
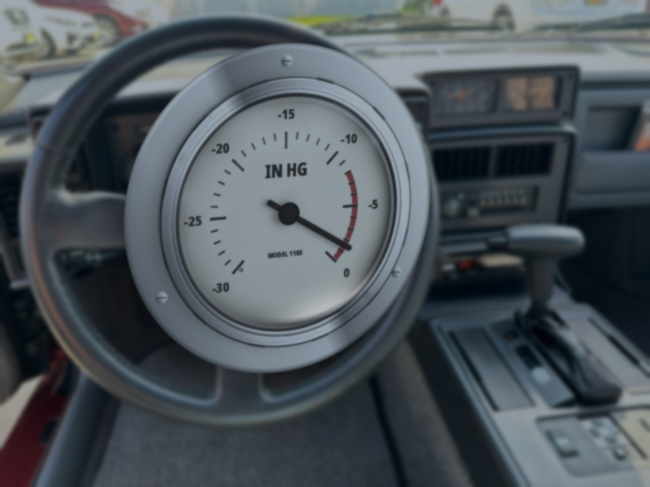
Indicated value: -1.5 inHg
